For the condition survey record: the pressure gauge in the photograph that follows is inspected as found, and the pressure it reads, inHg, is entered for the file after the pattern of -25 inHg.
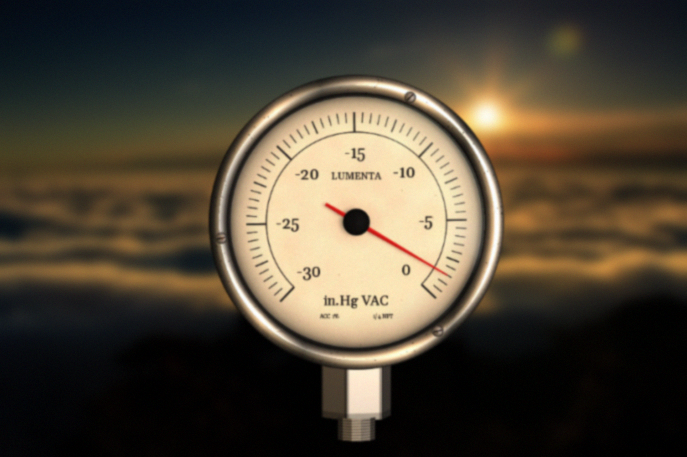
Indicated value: -1.5 inHg
